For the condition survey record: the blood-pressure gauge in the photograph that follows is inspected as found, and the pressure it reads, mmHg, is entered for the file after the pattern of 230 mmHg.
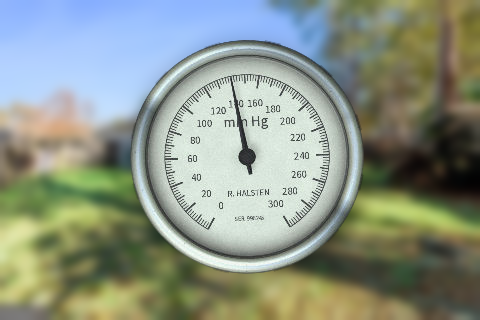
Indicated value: 140 mmHg
